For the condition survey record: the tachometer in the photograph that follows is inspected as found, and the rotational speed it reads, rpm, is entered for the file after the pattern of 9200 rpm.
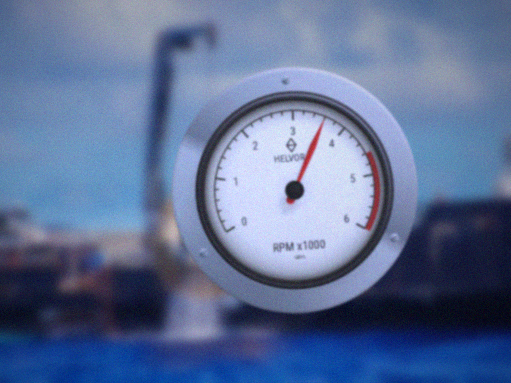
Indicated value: 3600 rpm
